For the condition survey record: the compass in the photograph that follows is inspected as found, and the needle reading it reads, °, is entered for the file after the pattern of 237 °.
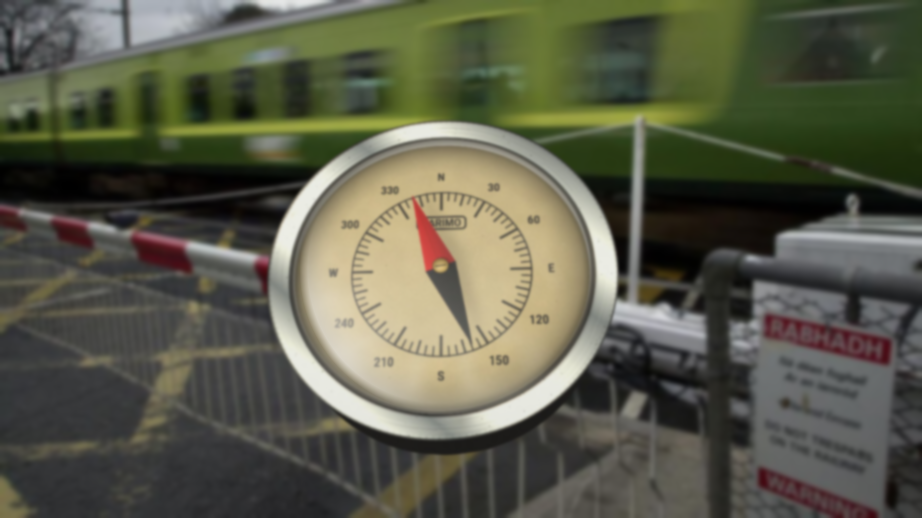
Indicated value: 340 °
